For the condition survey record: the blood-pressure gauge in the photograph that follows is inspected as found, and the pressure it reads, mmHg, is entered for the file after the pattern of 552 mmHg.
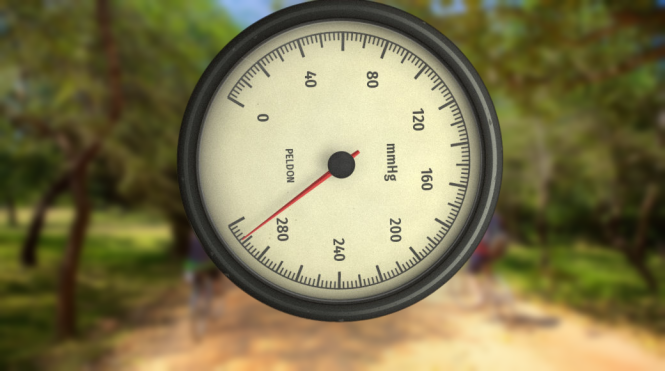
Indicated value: 292 mmHg
